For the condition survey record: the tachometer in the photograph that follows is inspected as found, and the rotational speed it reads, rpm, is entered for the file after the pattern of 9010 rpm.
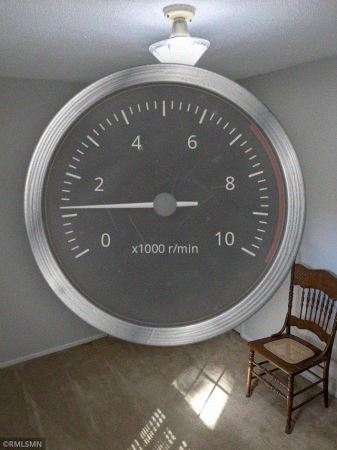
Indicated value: 1200 rpm
